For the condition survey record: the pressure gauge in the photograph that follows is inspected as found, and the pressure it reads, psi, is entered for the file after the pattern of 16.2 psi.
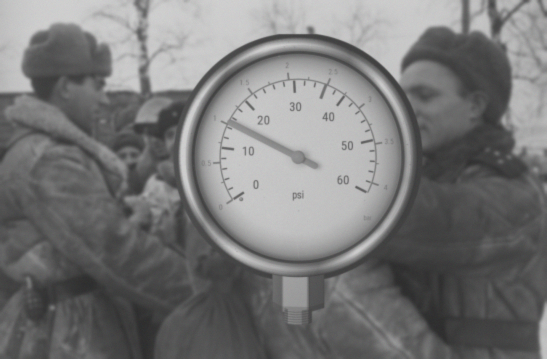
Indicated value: 15 psi
